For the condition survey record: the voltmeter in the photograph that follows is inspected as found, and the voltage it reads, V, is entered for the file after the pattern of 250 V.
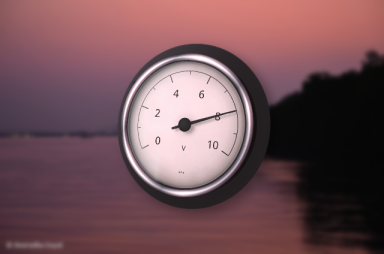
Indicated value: 8 V
